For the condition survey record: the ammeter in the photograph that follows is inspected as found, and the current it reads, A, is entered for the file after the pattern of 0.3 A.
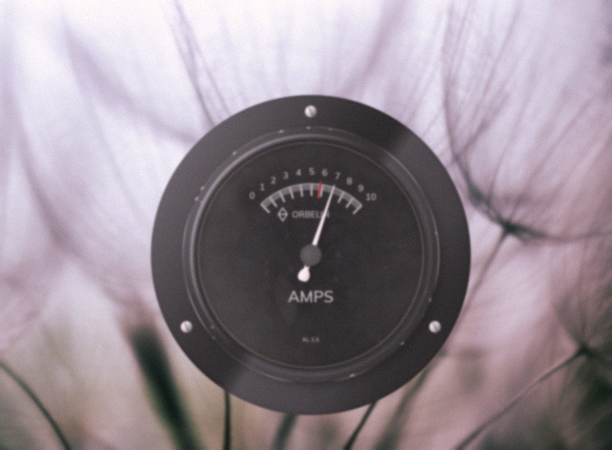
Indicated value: 7 A
